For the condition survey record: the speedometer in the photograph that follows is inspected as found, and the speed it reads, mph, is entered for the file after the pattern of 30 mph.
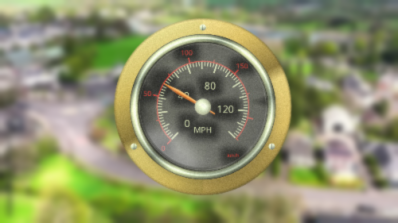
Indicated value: 40 mph
